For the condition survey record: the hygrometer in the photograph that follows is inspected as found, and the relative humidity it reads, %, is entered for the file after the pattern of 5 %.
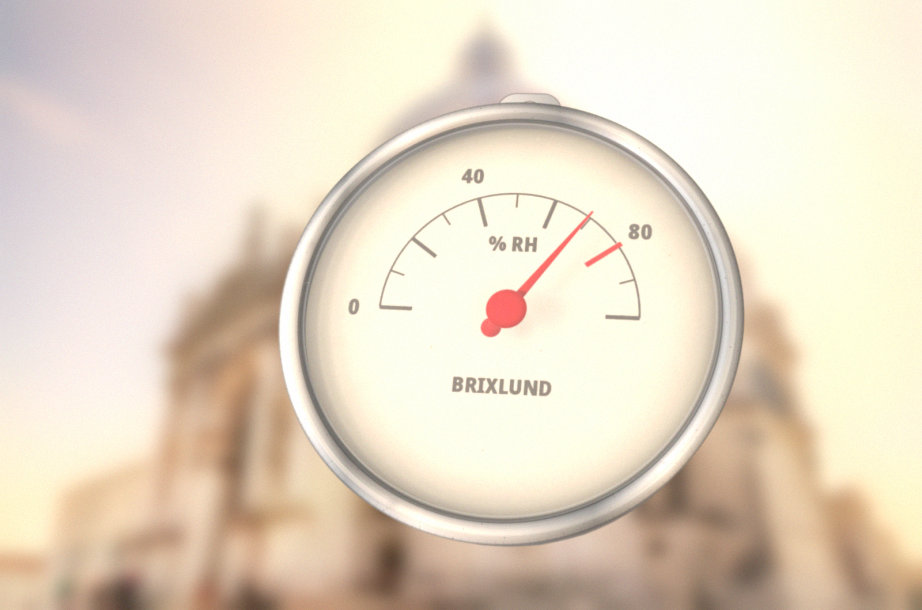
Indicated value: 70 %
